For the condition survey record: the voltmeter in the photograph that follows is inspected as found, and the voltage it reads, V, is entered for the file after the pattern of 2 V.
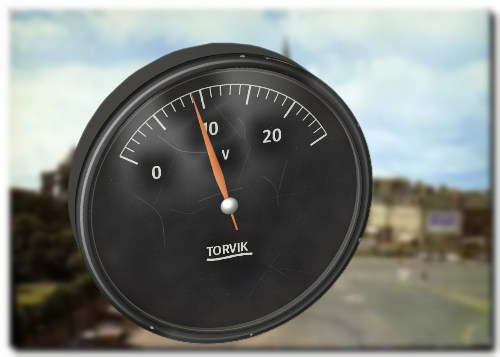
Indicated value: 9 V
